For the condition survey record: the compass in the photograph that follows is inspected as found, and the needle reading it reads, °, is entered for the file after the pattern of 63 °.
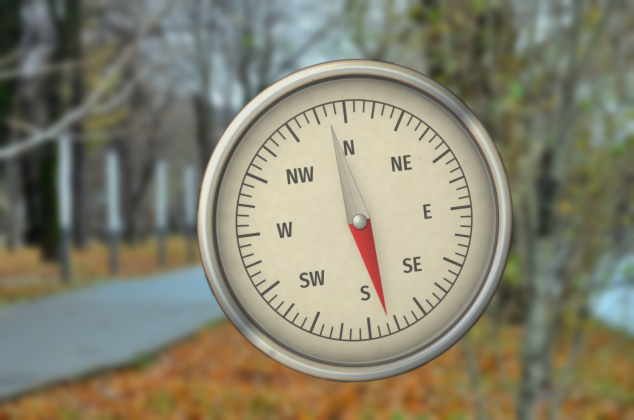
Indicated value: 170 °
